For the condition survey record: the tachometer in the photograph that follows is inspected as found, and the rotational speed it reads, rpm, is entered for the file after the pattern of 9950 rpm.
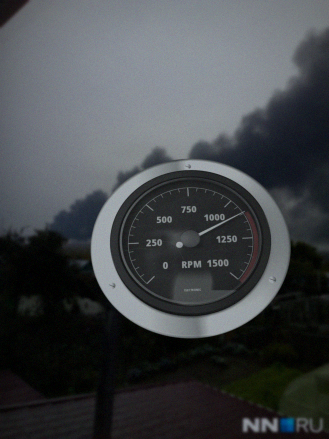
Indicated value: 1100 rpm
